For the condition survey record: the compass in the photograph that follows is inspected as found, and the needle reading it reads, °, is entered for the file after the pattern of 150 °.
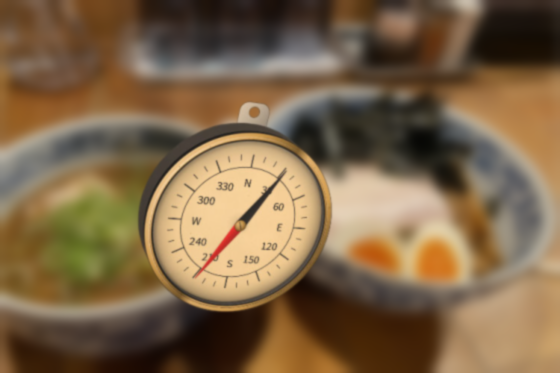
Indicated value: 210 °
